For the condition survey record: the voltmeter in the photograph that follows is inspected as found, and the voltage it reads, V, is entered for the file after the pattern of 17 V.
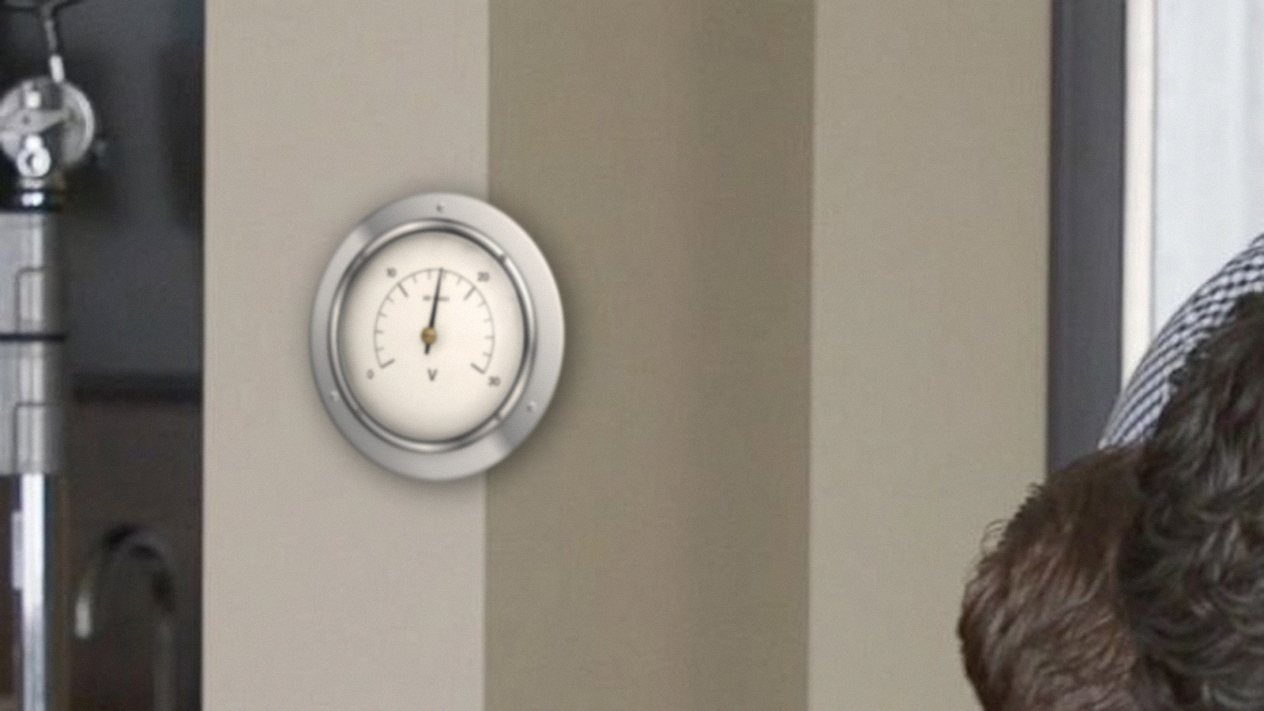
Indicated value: 16 V
